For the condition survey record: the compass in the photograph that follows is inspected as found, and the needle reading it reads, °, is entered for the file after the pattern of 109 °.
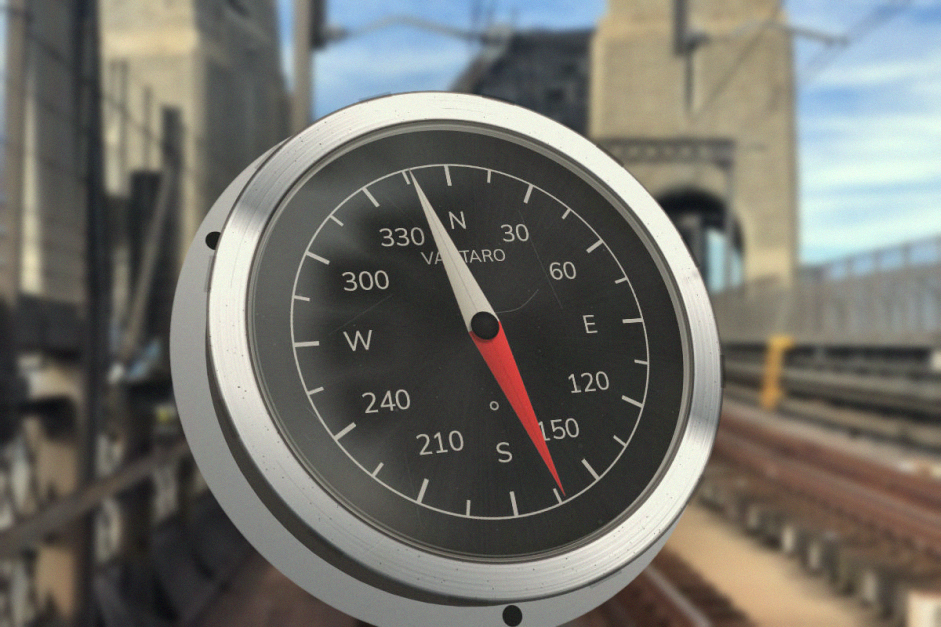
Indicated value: 165 °
